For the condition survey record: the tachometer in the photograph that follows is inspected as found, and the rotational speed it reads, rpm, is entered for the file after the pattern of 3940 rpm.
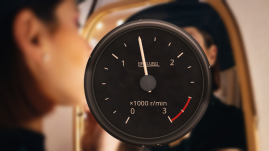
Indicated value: 1400 rpm
